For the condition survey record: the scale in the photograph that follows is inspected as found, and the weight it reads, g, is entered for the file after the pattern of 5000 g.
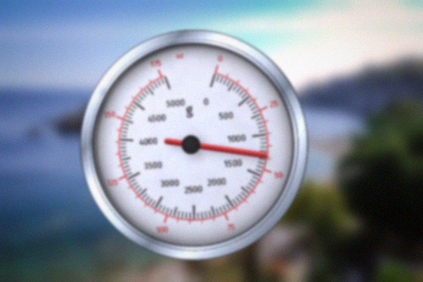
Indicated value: 1250 g
